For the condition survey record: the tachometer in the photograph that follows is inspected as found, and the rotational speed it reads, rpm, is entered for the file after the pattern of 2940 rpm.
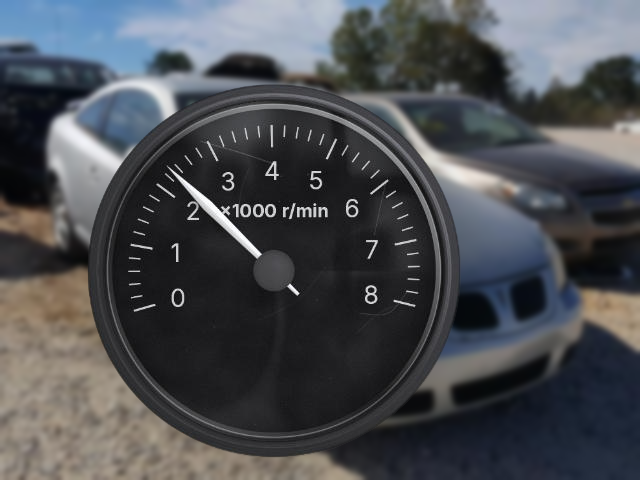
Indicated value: 2300 rpm
